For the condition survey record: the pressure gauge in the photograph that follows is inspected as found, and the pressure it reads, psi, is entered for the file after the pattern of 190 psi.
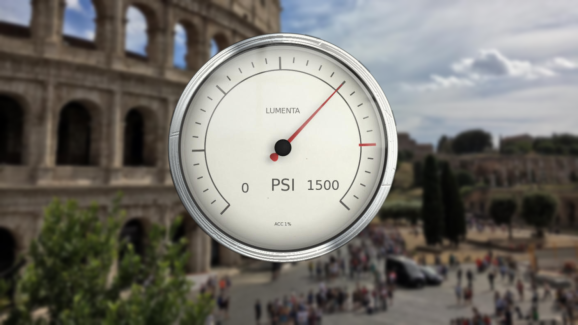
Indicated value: 1000 psi
